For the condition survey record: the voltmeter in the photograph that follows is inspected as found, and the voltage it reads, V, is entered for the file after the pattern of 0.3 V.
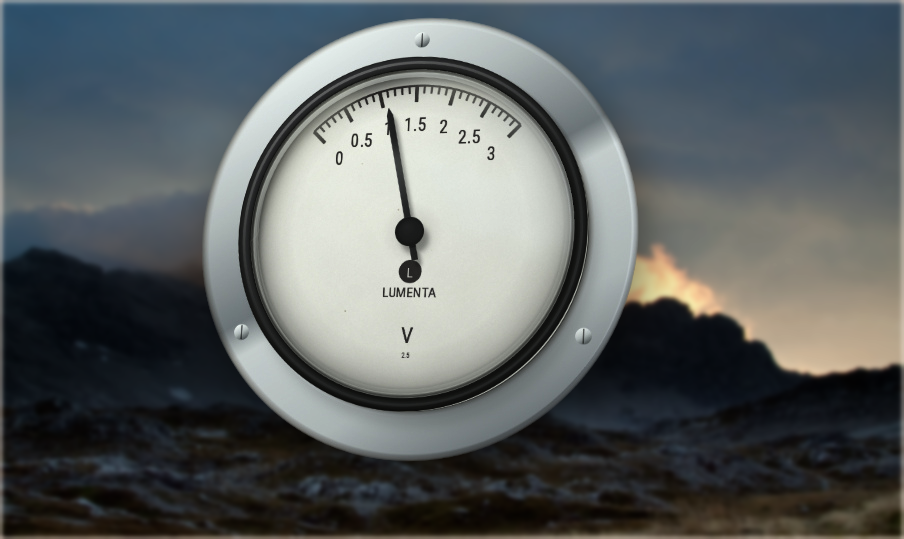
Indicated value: 1.1 V
